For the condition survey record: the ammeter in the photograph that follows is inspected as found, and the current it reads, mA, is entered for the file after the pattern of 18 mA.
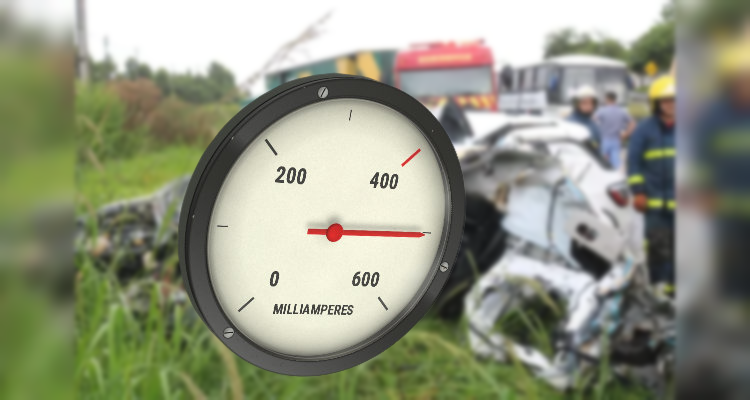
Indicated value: 500 mA
